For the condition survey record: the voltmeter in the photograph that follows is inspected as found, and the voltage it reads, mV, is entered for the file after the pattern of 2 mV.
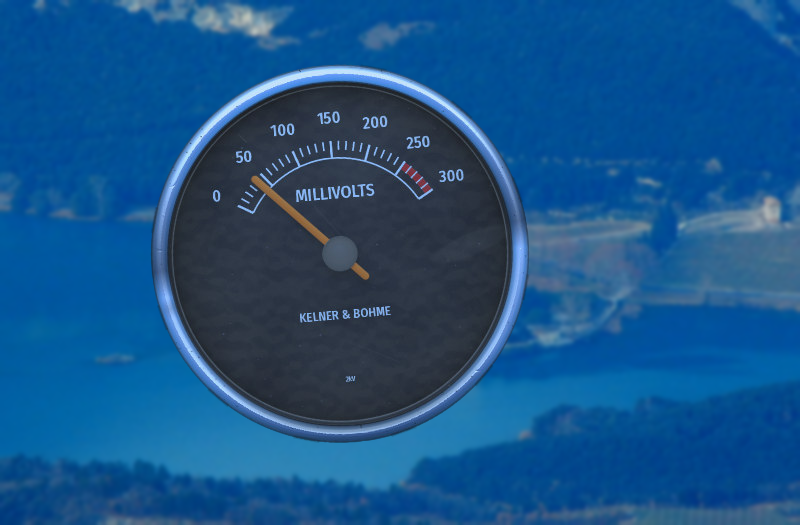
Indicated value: 40 mV
